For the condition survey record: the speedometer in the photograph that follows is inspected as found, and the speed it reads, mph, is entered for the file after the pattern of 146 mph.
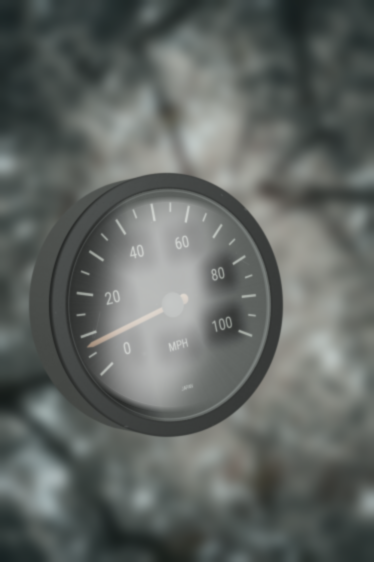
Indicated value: 7.5 mph
